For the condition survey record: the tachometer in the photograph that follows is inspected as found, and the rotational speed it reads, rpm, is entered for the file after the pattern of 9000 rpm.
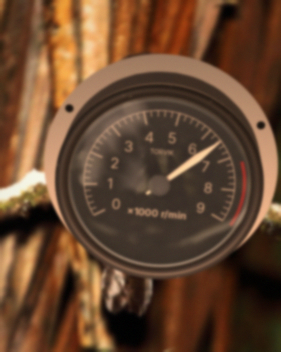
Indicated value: 6400 rpm
